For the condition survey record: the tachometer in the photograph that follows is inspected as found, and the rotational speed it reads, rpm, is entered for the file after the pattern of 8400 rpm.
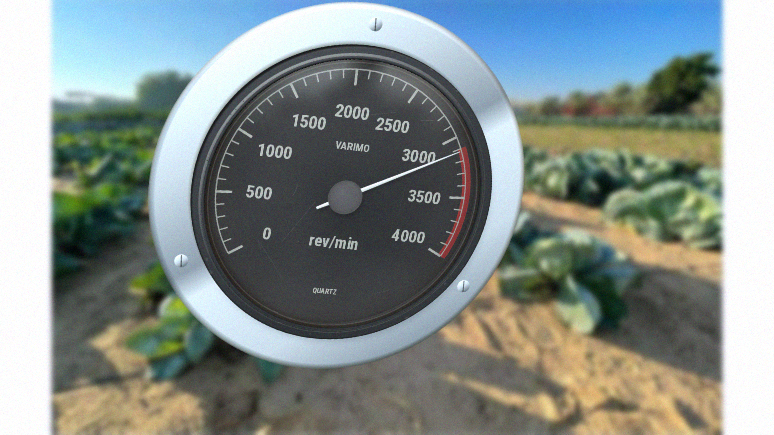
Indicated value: 3100 rpm
